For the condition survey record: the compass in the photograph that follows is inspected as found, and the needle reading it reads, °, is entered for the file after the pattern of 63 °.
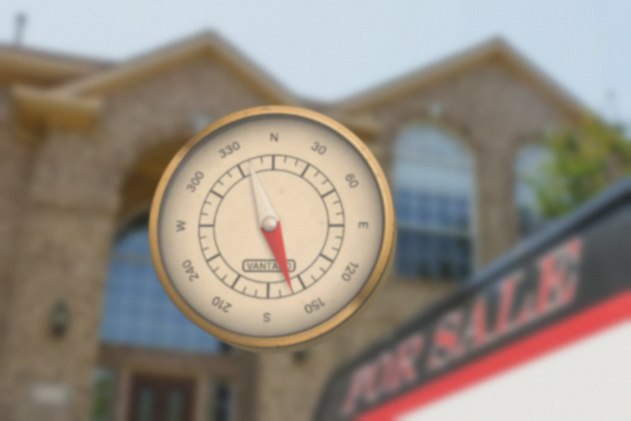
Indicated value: 160 °
